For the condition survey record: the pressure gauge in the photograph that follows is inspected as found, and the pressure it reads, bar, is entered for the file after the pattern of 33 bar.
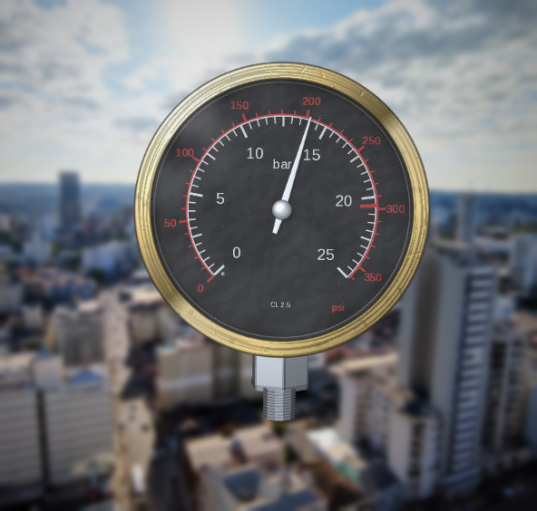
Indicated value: 14 bar
